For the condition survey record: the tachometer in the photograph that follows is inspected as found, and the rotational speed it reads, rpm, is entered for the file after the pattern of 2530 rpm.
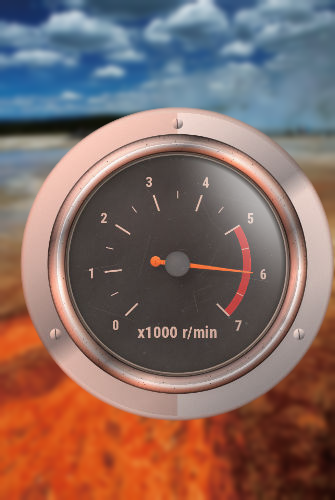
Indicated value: 6000 rpm
